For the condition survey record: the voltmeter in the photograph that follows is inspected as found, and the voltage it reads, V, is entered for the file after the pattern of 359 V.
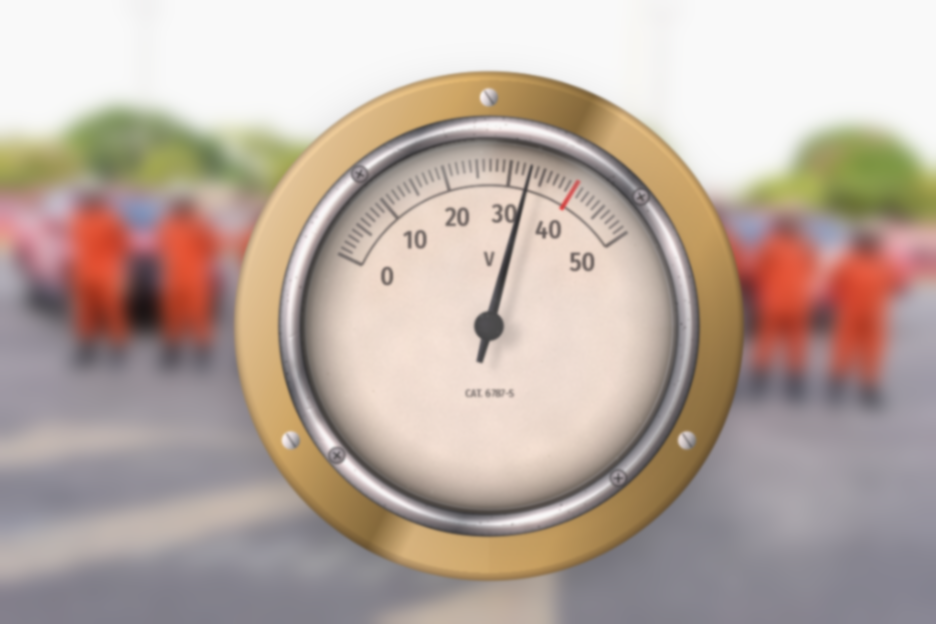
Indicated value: 33 V
